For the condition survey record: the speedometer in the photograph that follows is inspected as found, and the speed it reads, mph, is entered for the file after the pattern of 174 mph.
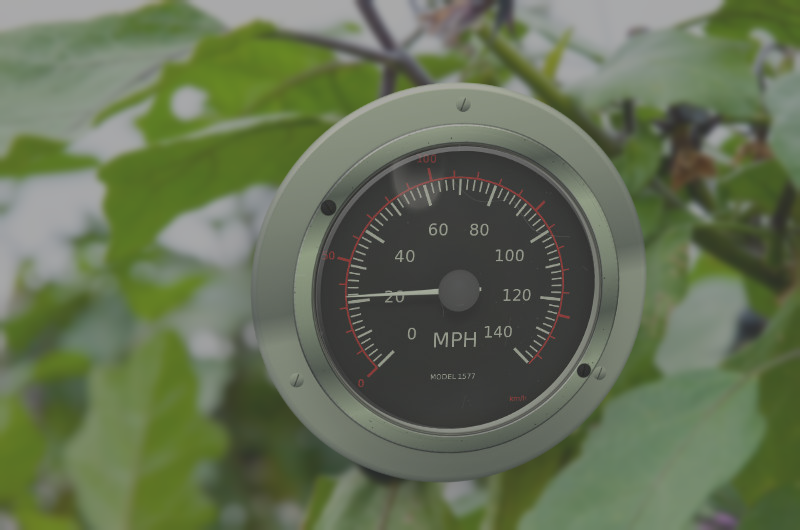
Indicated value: 22 mph
